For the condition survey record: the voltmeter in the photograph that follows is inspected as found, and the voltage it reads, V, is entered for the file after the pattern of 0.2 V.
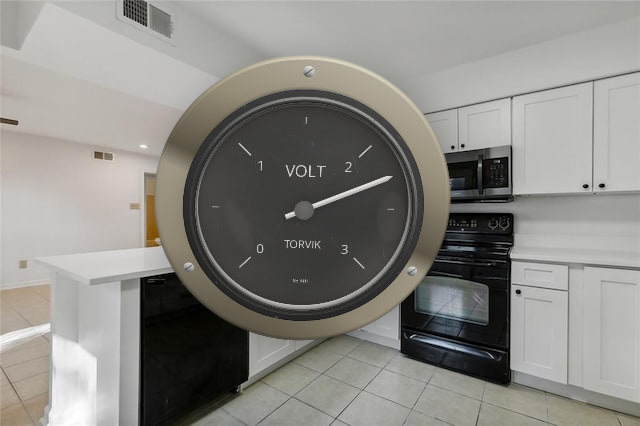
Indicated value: 2.25 V
